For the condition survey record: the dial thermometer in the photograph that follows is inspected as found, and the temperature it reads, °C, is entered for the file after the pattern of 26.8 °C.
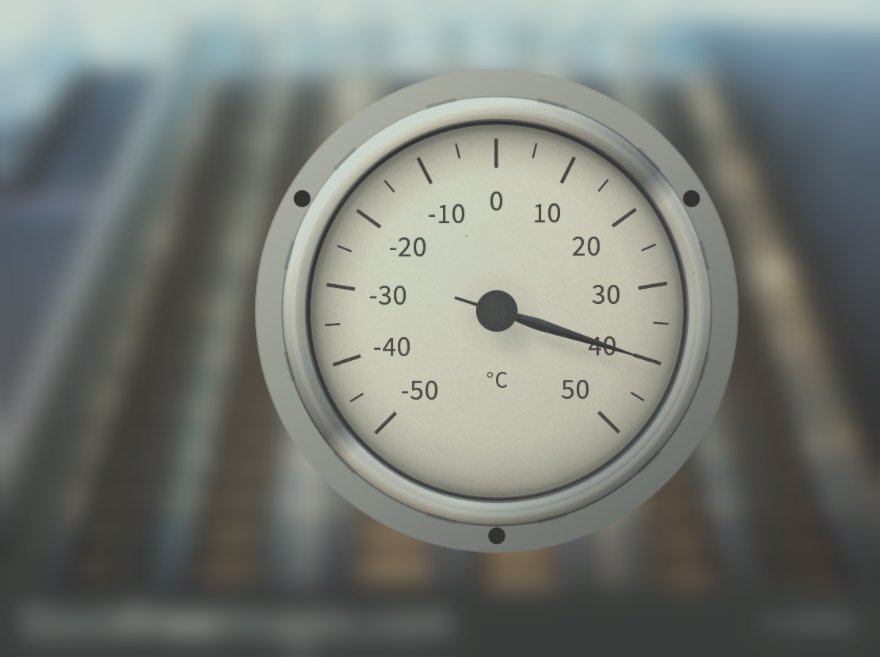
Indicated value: 40 °C
